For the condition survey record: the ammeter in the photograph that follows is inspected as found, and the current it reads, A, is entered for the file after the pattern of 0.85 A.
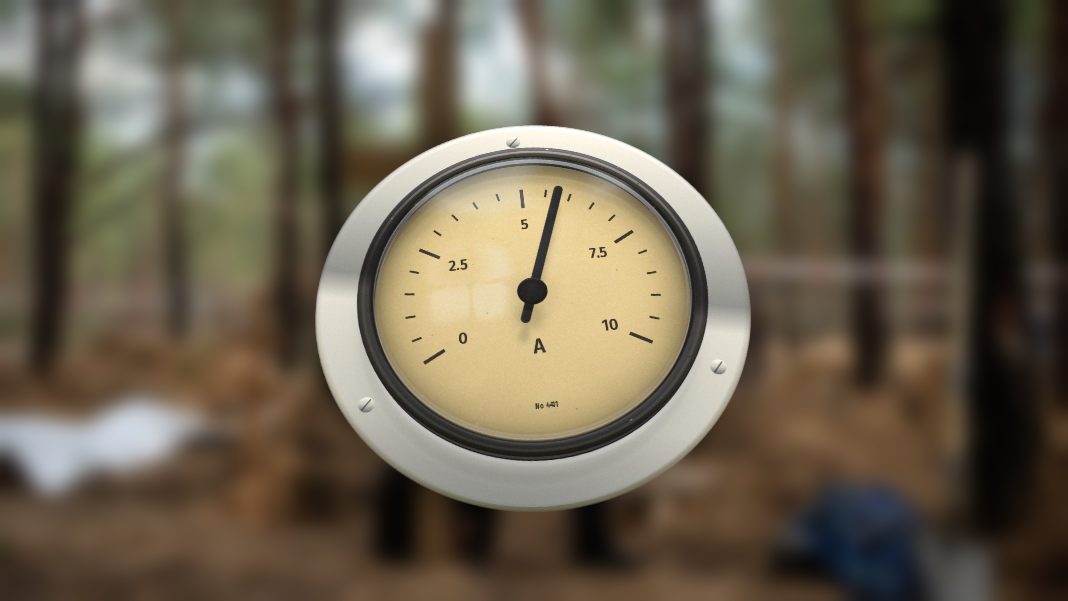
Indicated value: 5.75 A
